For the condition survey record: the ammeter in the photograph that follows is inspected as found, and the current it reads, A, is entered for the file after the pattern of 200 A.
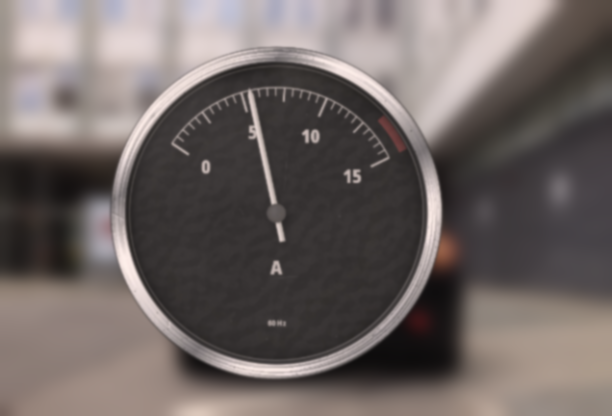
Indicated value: 5.5 A
